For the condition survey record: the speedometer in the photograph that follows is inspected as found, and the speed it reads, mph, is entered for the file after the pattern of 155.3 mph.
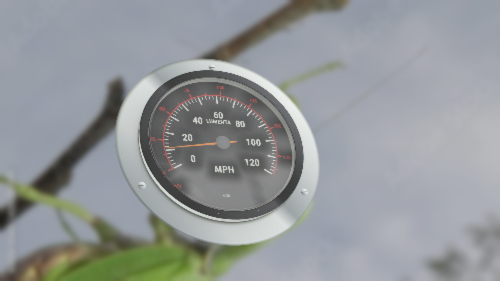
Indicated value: 10 mph
